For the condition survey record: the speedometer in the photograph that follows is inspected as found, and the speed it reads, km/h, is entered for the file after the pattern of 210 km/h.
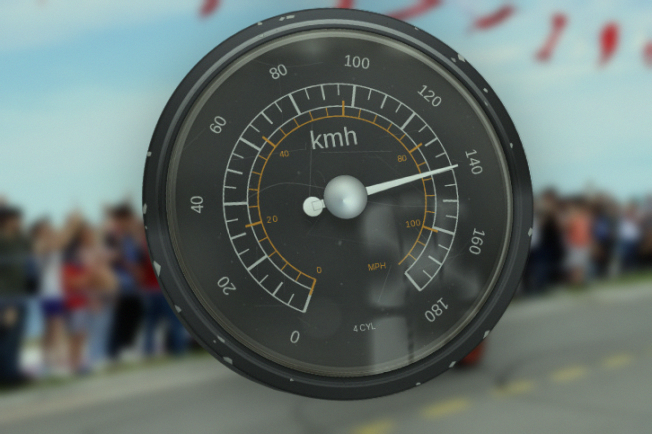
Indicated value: 140 km/h
